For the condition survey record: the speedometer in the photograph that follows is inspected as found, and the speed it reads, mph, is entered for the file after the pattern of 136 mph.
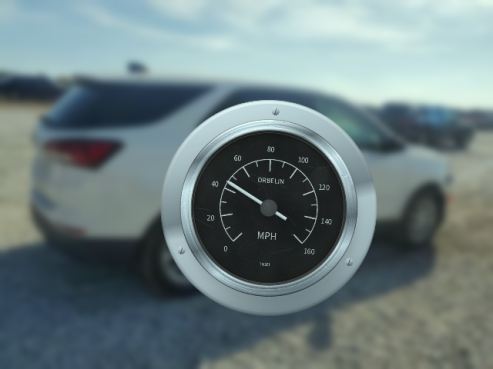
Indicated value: 45 mph
